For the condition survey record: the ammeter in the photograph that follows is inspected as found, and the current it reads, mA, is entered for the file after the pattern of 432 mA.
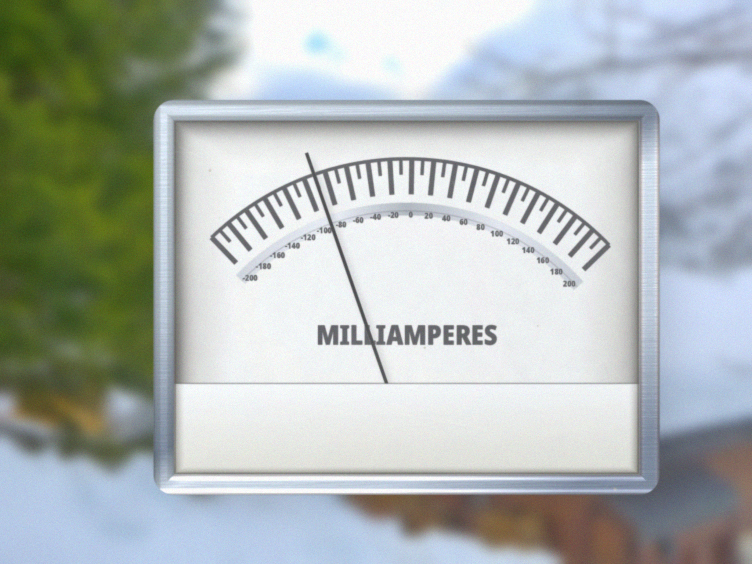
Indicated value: -90 mA
